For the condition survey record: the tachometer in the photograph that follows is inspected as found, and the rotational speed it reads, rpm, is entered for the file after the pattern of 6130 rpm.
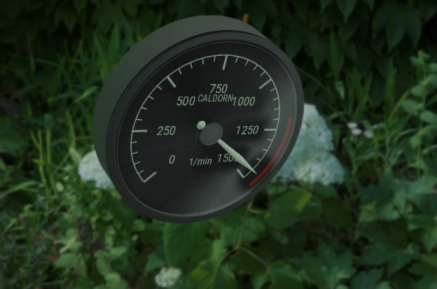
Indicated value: 1450 rpm
